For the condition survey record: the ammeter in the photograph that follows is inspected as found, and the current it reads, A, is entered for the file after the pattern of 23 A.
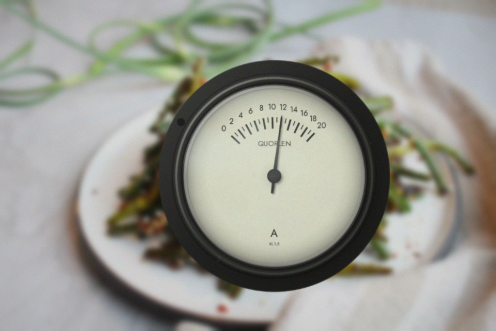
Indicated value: 12 A
